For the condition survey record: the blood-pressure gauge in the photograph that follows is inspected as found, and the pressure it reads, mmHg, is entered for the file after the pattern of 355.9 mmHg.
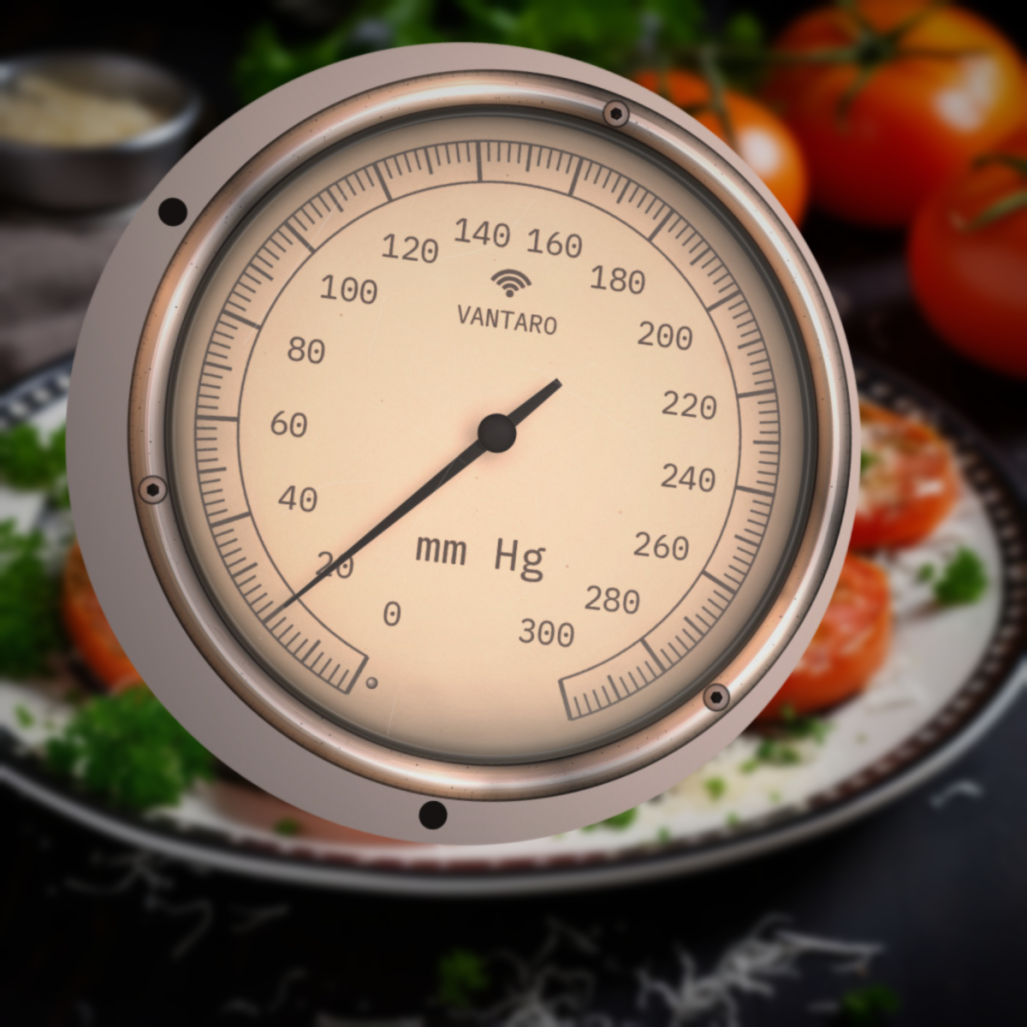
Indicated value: 20 mmHg
